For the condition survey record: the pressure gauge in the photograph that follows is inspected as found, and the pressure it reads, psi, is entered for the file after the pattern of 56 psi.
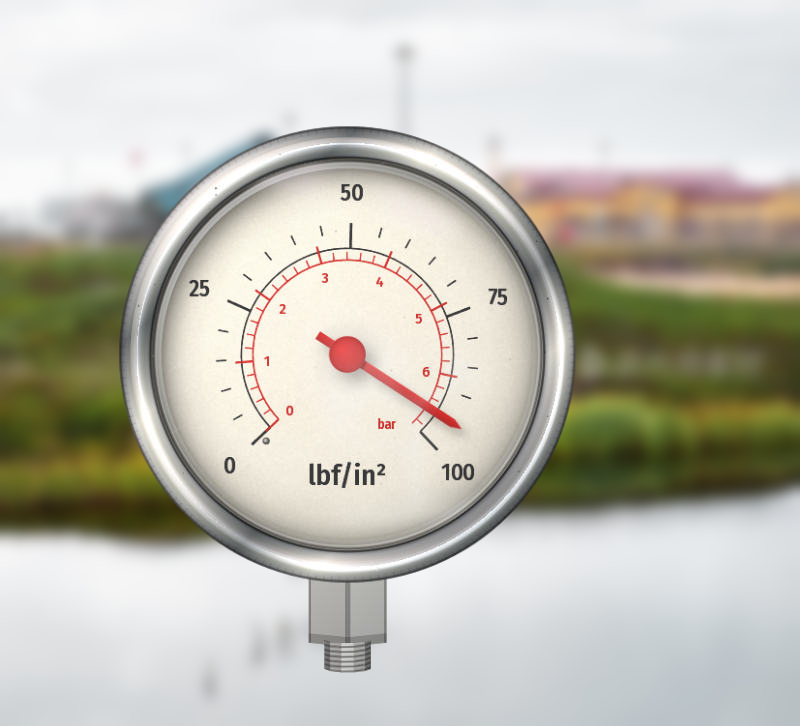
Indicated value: 95 psi
